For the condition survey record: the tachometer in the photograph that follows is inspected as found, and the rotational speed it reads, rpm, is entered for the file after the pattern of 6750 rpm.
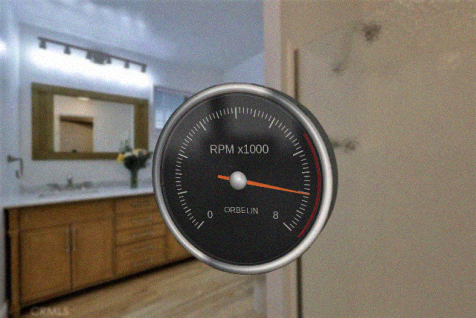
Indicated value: 7000 rpm
